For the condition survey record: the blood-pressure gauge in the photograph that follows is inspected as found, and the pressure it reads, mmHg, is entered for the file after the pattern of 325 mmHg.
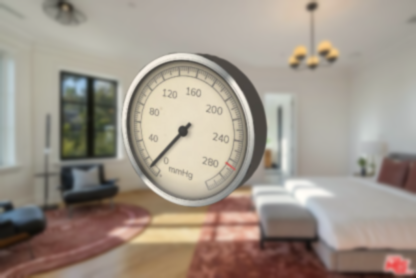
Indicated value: 10 mmHg
